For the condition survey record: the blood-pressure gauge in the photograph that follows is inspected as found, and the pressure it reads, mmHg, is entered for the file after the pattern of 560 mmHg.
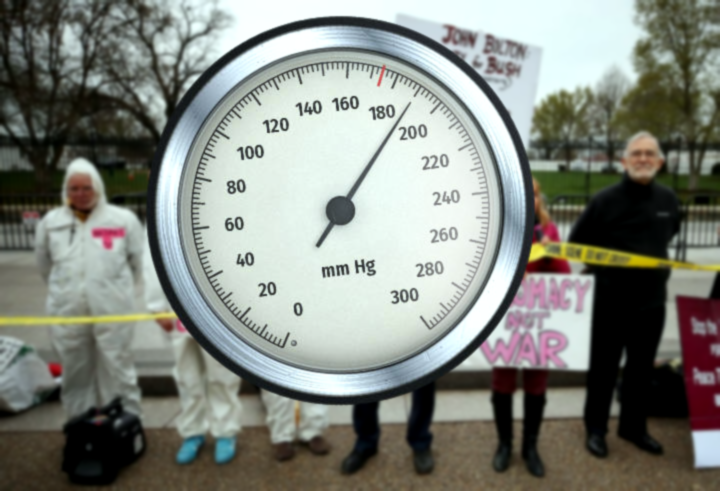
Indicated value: 190 mmHg
